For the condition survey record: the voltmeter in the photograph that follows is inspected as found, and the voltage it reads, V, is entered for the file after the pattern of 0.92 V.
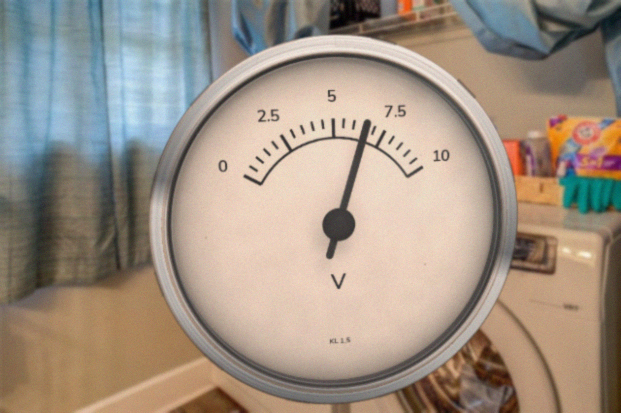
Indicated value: 6.5 V
